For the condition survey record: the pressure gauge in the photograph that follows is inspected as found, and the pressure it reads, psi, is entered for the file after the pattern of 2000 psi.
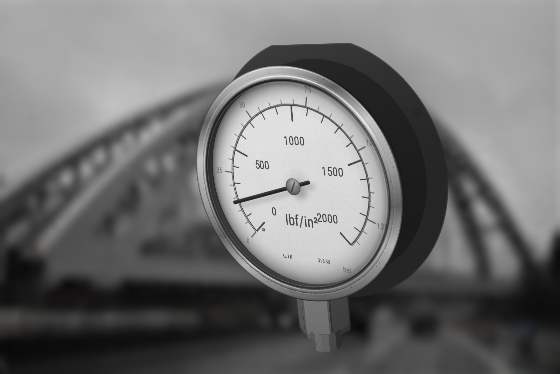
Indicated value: 200 psi
